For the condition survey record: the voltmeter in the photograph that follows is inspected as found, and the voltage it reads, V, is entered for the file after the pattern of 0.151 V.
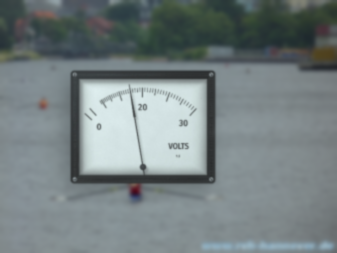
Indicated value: 17.5 V
